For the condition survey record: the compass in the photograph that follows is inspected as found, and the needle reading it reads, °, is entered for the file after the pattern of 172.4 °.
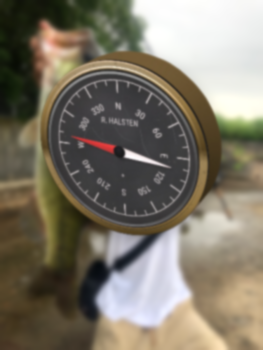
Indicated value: 280 °
